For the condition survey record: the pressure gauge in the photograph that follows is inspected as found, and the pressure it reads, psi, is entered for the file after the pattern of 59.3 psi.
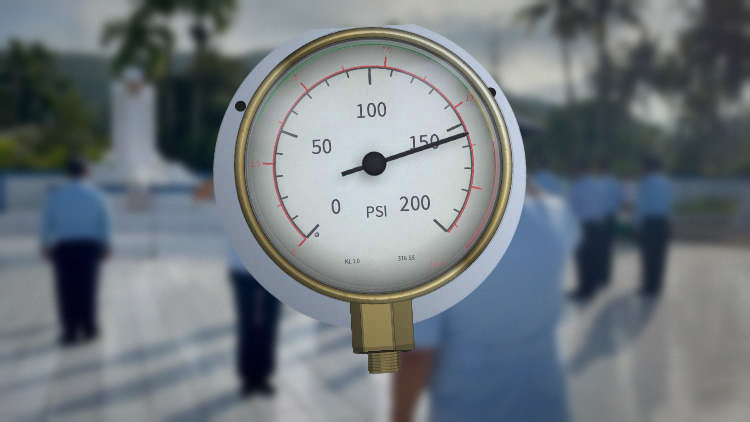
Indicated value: 155 psi
